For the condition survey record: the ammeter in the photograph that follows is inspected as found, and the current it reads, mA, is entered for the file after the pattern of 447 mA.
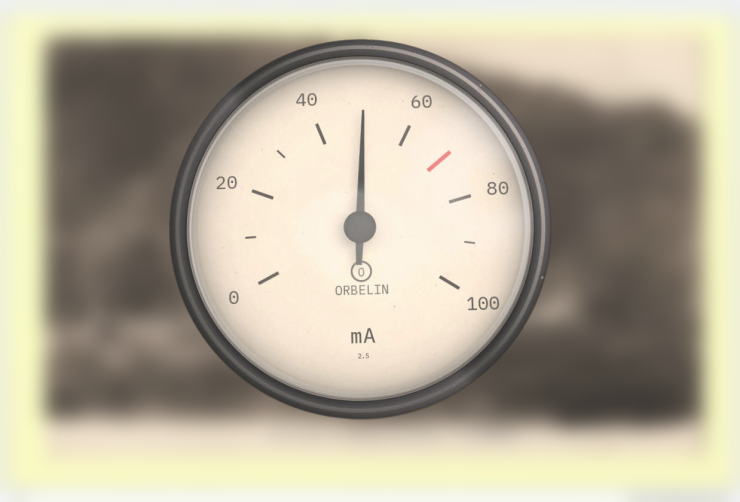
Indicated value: 50 mA
